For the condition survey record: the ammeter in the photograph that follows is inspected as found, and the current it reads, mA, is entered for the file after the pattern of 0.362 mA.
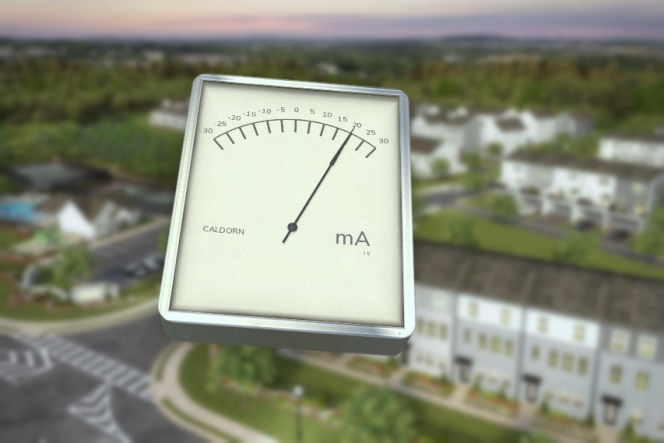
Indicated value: 20 mA
